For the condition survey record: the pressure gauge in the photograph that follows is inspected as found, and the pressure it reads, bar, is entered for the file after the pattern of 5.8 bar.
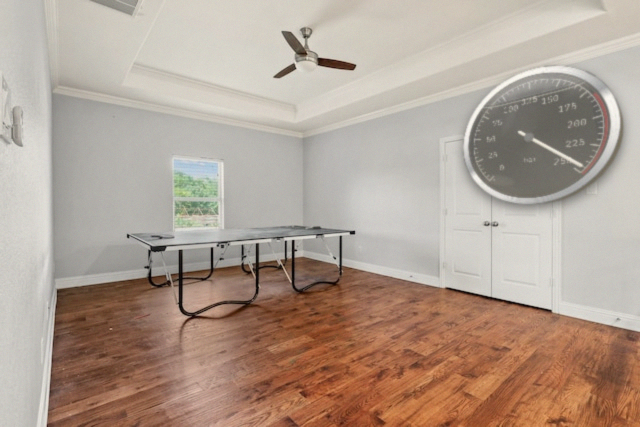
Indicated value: 245 bar
